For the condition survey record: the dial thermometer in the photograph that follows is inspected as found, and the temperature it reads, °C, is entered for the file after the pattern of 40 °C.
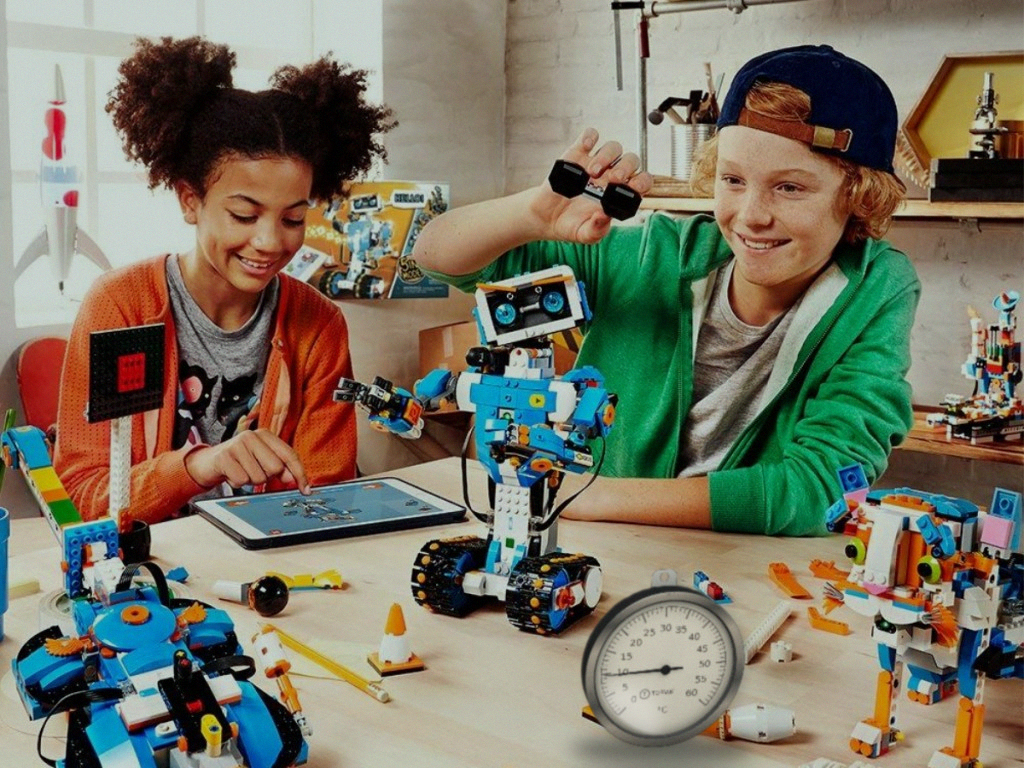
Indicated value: 10 °C
